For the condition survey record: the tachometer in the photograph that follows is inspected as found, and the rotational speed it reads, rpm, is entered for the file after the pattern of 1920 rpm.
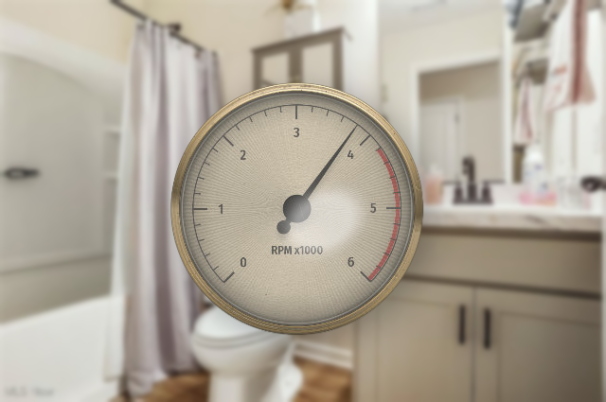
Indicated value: 3800 rpm
